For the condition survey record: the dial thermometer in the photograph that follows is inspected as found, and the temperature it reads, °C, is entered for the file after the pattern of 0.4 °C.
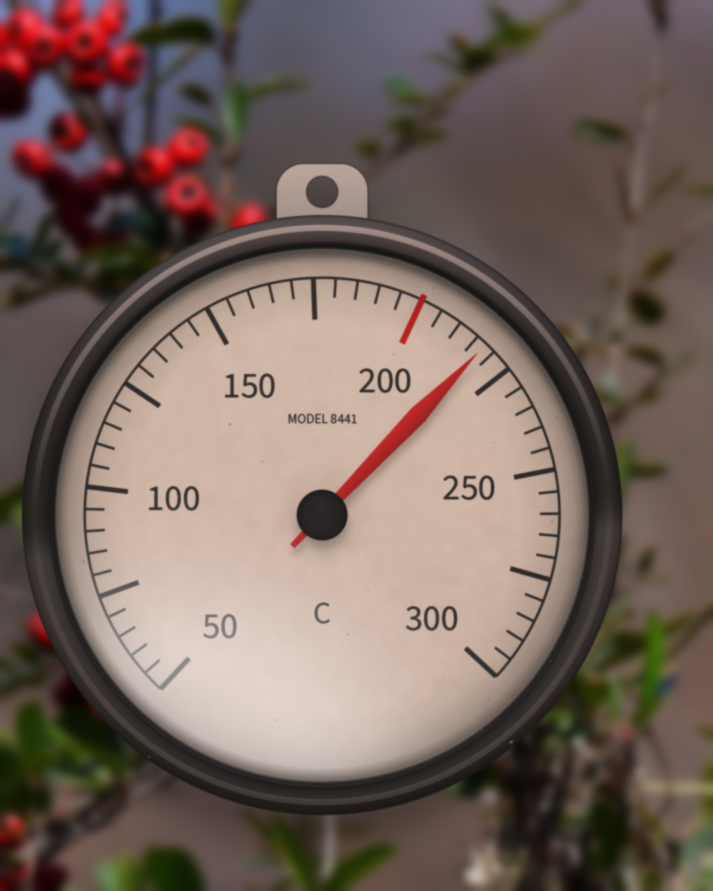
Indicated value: 217.5 °C
